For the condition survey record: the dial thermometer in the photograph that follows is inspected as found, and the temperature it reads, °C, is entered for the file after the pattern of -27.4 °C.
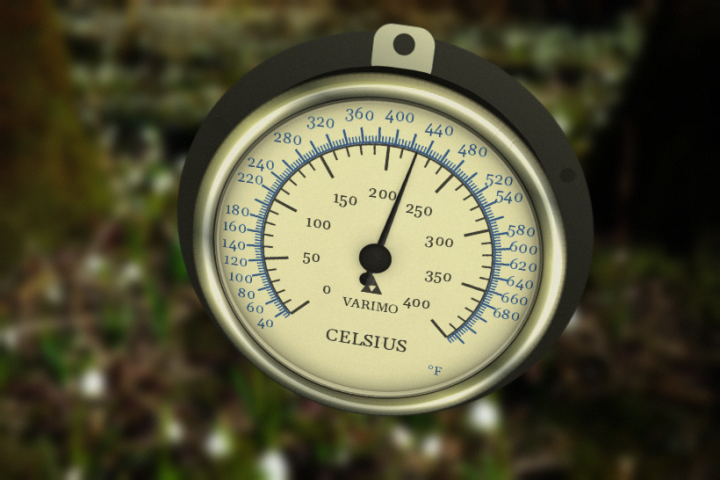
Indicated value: 220 °C
